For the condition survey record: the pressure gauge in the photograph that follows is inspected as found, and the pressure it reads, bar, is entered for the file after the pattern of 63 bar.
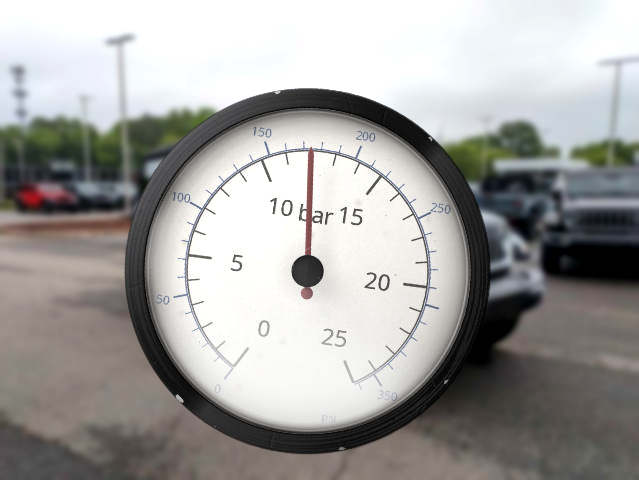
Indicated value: 12 bar
